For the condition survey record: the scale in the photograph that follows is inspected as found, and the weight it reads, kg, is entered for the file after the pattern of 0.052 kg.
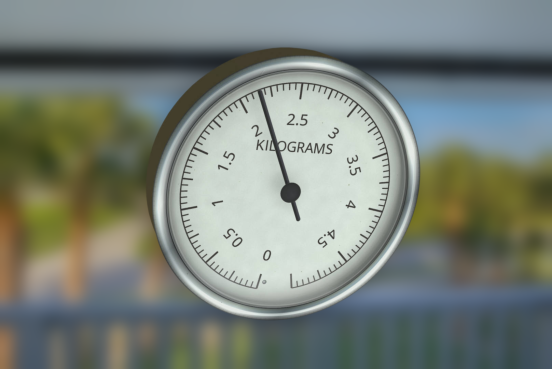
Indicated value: 2.15 kg
